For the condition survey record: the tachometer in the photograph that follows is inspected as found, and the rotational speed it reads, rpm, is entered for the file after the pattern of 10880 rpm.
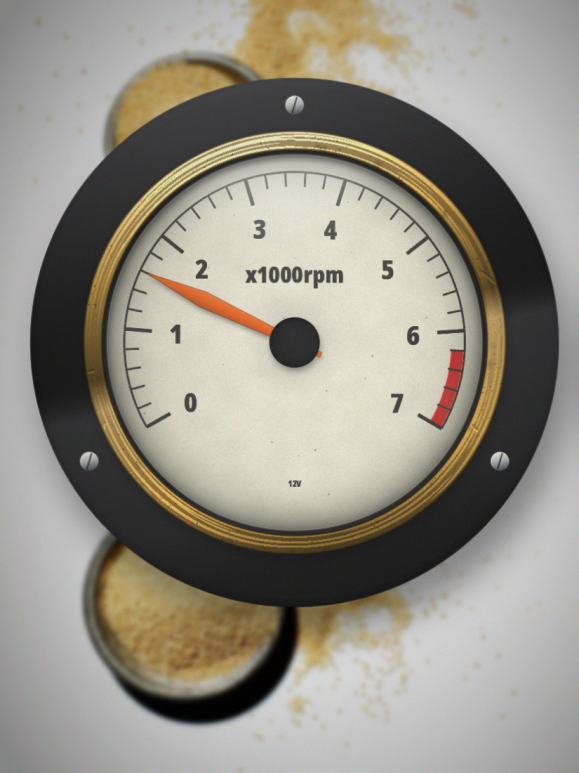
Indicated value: 1600 rpm
